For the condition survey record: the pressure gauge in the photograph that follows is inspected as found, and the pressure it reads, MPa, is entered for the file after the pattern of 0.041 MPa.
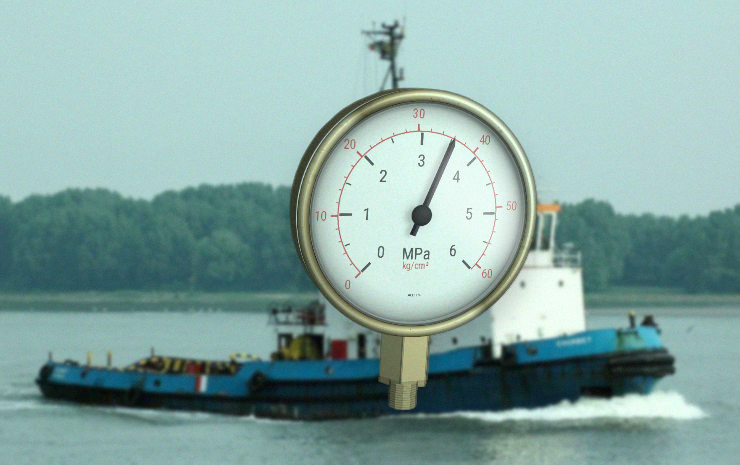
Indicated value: 3.5 MPa
